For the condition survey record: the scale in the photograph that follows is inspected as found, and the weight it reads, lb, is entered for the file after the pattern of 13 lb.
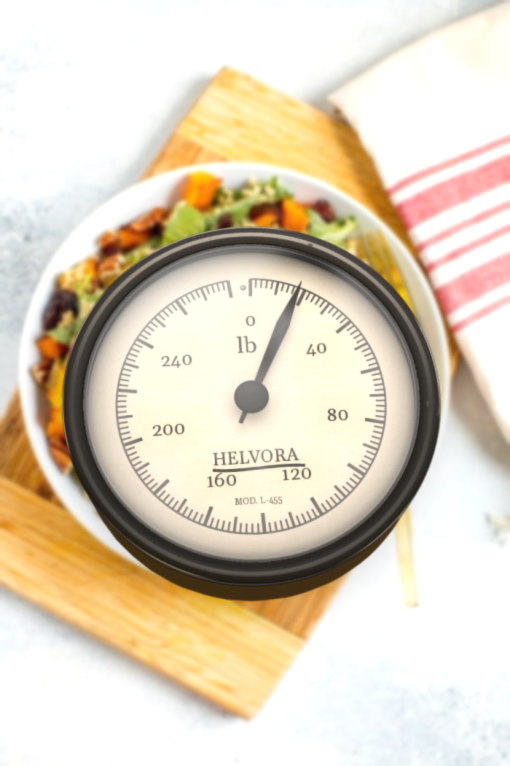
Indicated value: 18 lb
